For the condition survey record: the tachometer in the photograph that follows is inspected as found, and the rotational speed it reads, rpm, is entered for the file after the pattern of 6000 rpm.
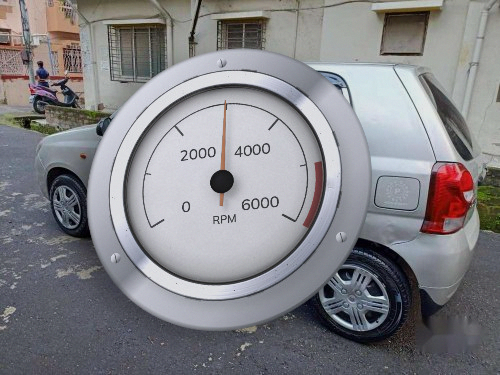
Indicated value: 3000 rpm
